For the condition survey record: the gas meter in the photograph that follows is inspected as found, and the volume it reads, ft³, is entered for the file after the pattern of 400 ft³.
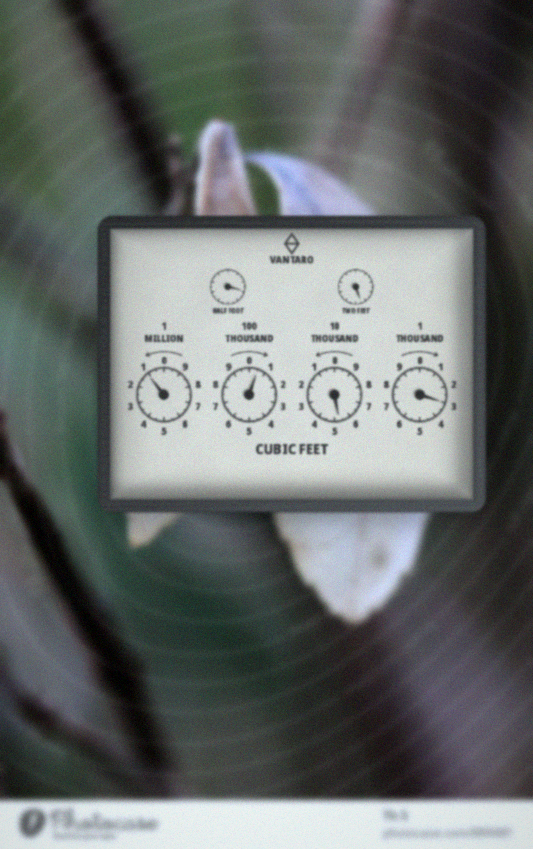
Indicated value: 105300 ft³
